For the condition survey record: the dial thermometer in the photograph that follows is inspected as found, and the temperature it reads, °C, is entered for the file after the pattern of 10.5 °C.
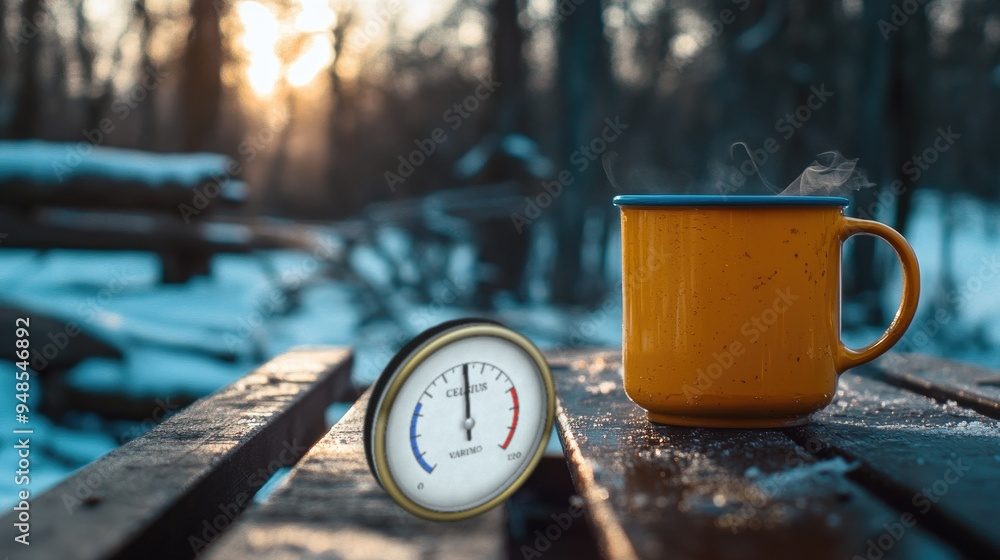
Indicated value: 60 °C
